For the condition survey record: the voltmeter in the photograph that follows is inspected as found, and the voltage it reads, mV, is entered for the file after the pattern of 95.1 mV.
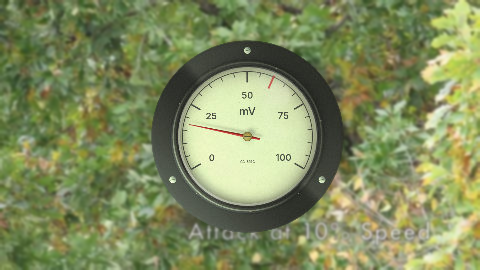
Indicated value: 17.5 mV
